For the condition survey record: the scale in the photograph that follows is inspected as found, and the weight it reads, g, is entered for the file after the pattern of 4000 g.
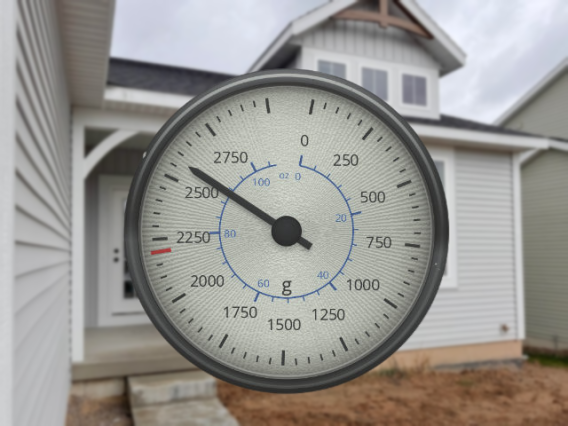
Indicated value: 2575 g
